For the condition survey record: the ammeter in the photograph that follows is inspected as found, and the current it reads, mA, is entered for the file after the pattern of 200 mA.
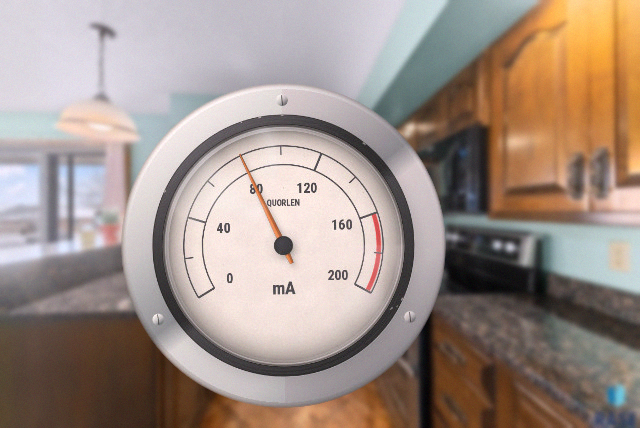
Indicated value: 80 mA
